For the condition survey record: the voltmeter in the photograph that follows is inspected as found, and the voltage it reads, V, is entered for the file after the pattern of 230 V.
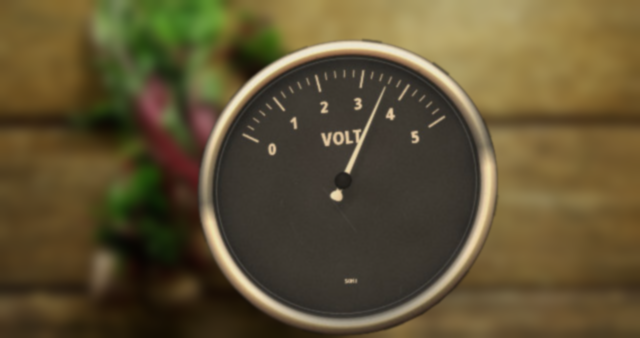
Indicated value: 3.6 V
